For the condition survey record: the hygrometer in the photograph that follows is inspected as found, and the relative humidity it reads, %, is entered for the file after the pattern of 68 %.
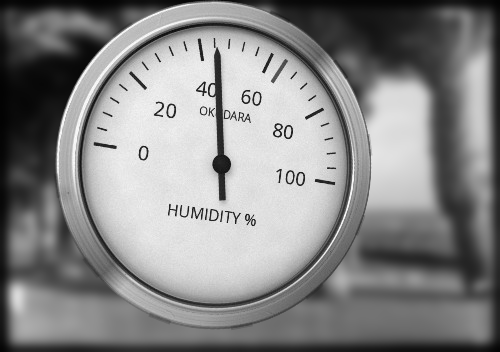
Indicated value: 44 %
